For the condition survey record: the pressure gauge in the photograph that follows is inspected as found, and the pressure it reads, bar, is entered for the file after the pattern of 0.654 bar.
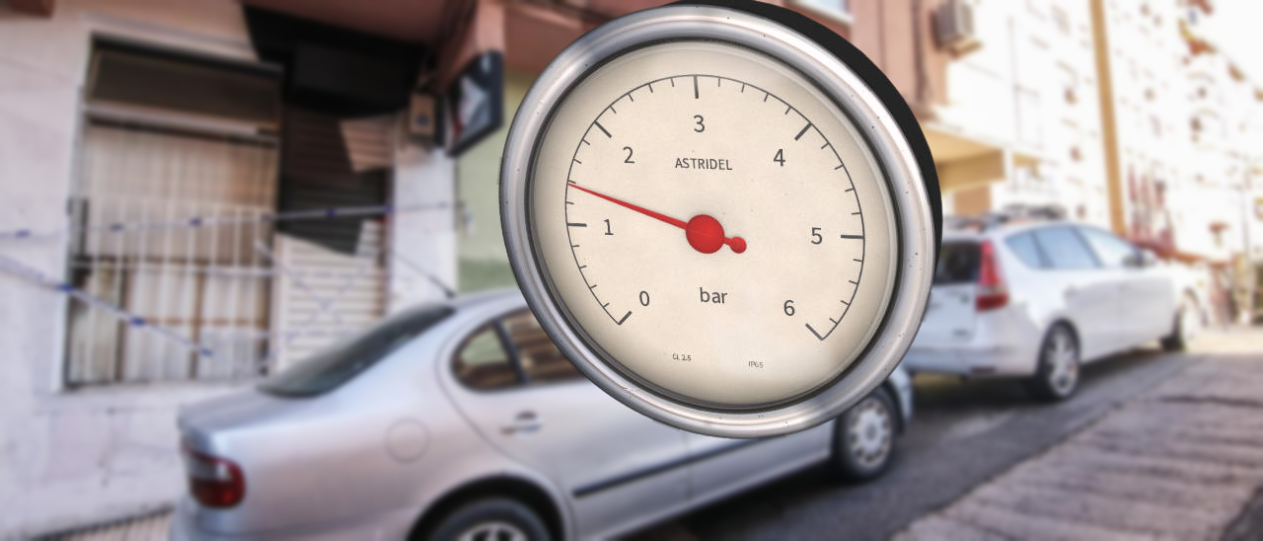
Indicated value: 1.4 bar
